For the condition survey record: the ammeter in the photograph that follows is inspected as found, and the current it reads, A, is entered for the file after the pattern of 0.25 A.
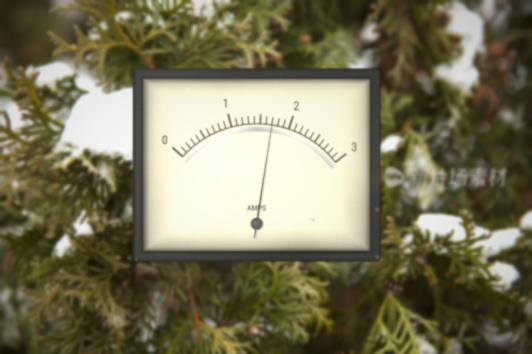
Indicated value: 1.7 A
